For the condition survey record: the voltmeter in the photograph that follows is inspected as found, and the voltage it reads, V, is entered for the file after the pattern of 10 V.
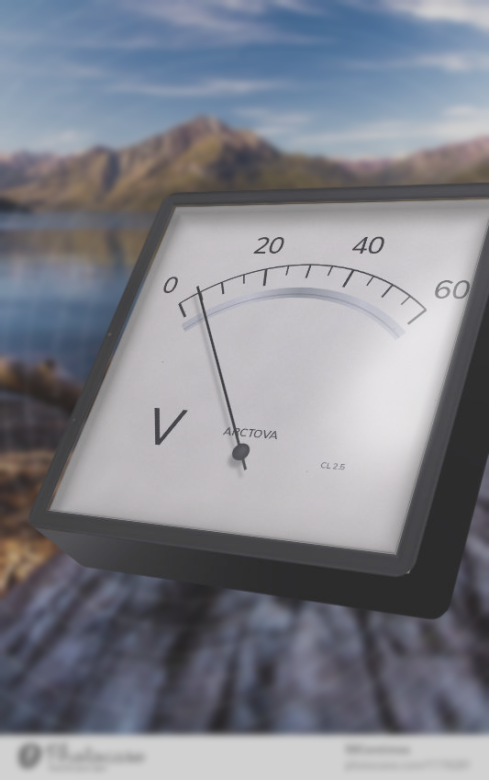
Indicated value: 5 V
